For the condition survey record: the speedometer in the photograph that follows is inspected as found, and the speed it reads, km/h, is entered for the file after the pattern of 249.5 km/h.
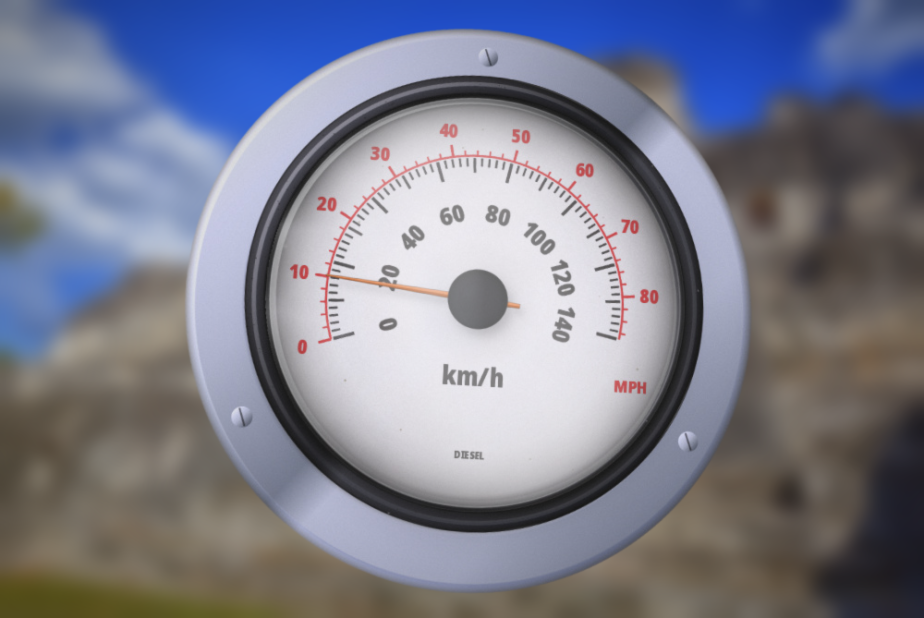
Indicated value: 16 km/h
